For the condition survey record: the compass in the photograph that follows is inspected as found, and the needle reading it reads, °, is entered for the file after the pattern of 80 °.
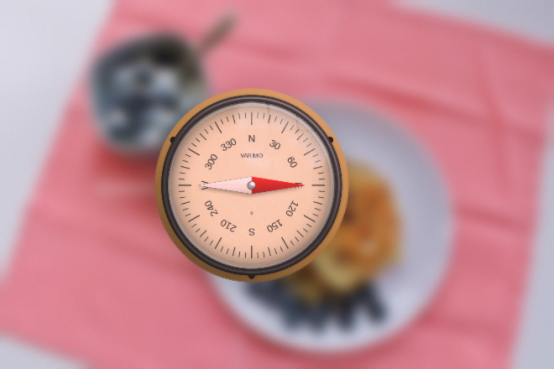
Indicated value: 90 °
